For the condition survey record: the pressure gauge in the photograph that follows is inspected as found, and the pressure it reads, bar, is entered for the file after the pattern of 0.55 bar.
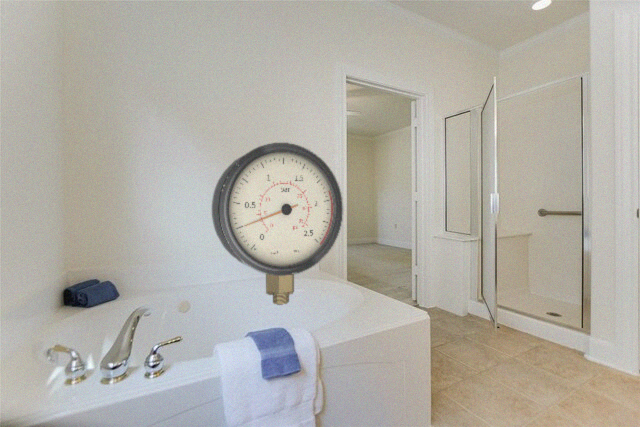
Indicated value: 0.25 bar
